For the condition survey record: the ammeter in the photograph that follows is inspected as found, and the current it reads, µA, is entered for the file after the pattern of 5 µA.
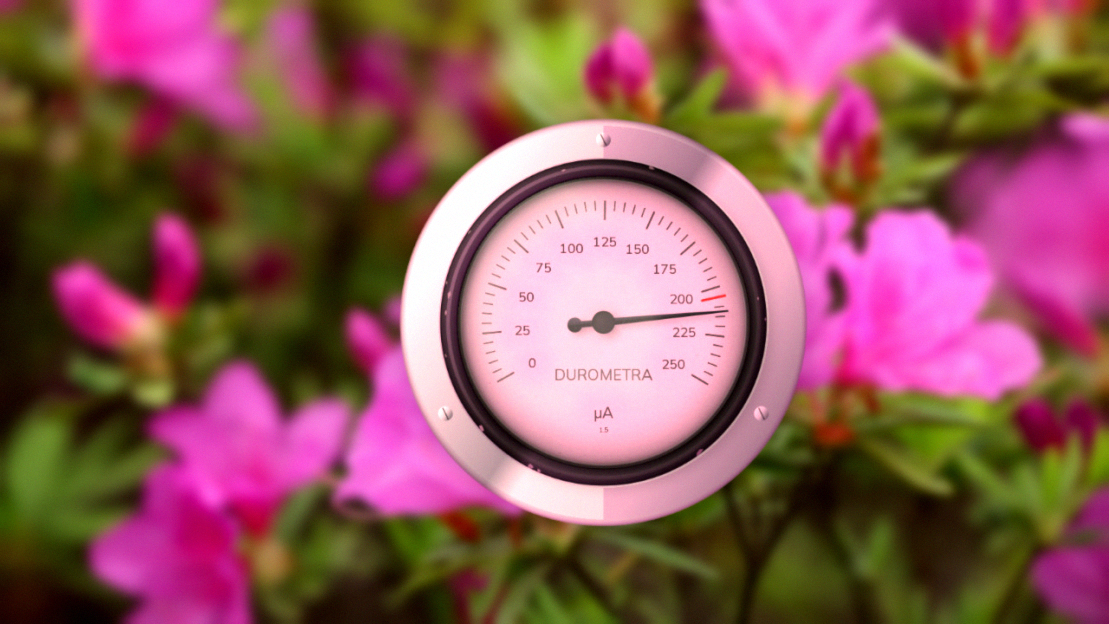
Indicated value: 212.5 µA
